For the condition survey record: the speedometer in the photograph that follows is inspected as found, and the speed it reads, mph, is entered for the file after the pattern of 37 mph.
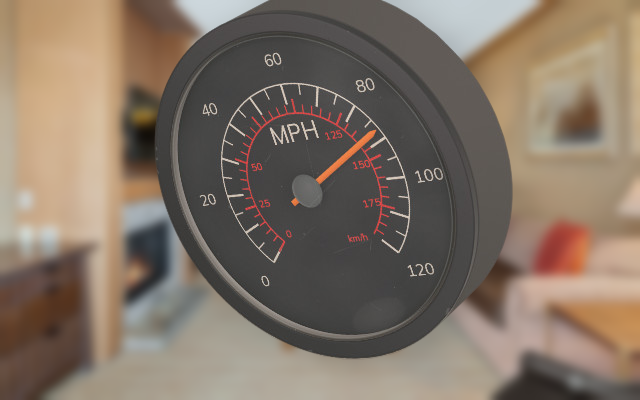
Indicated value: 87.5 mph
